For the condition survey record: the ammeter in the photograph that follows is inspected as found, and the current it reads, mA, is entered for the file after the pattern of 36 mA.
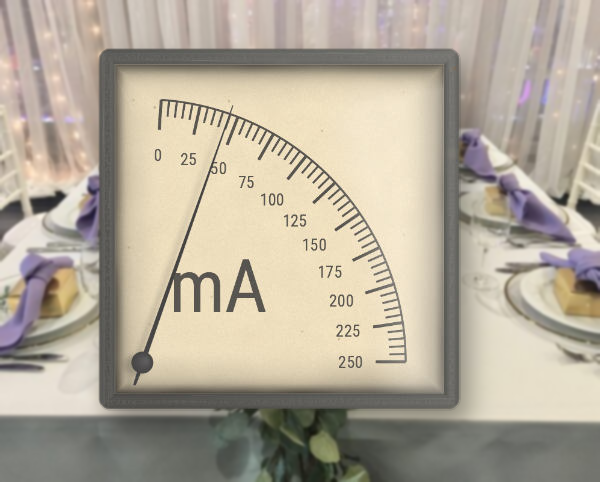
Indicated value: 45 mA
